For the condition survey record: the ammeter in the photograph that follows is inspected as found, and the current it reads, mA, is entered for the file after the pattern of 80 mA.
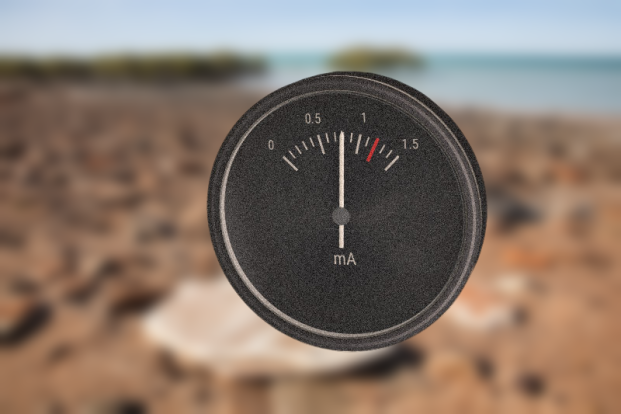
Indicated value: 0.8 mA
